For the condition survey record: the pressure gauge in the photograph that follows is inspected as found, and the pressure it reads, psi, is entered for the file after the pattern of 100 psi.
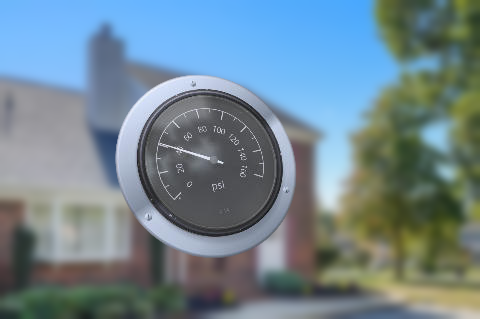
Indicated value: 40 psi
